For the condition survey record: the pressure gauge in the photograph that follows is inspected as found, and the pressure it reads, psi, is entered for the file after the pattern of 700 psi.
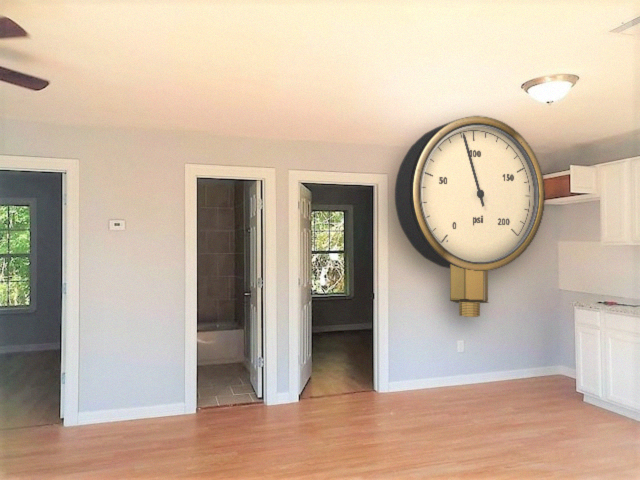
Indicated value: 90 psi
